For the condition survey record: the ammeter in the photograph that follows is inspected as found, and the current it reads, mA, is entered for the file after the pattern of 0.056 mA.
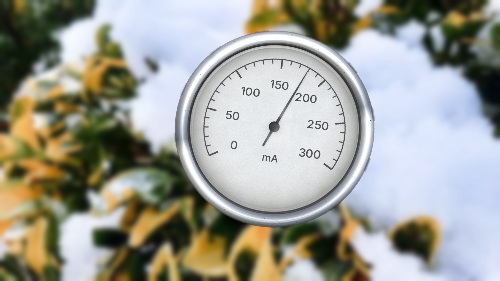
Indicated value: 180 mA
